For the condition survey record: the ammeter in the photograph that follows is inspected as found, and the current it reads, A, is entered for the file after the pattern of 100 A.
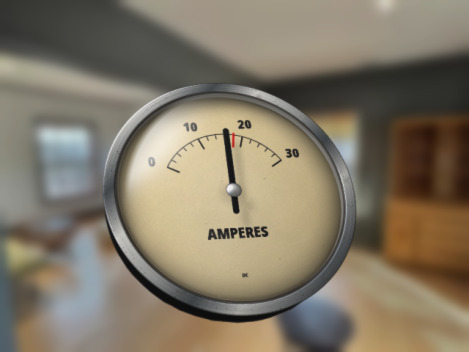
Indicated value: 16 A
